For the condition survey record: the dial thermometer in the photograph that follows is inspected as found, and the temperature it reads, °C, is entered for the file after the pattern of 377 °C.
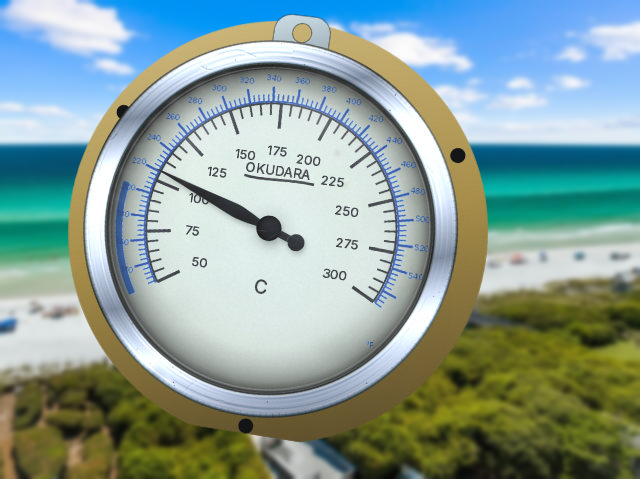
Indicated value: 105 °C
